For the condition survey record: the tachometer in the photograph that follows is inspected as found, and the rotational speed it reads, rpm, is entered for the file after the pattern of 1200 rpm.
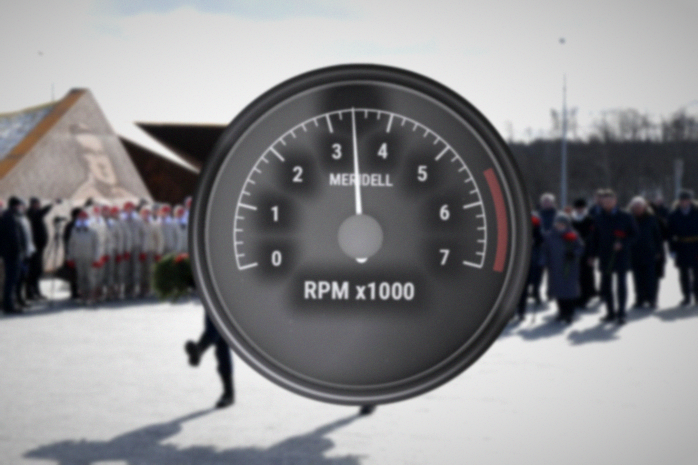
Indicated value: 3400 rpm
